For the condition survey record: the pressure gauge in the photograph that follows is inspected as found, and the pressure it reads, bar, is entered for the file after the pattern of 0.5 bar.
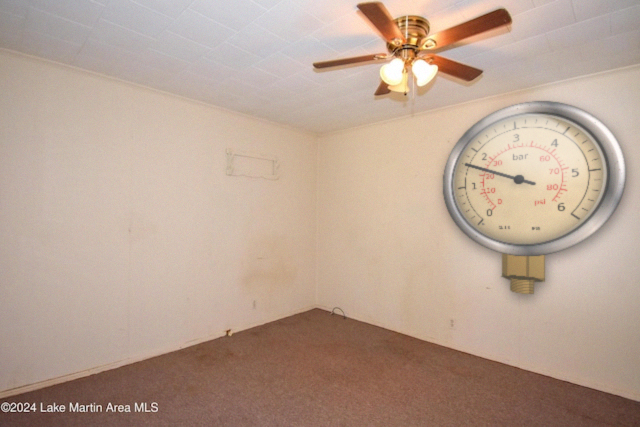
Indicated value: 1.6 bar
